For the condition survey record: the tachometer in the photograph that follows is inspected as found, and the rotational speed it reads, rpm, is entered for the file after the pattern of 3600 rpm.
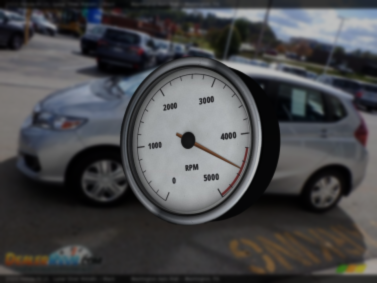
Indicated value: 4500 rpm
